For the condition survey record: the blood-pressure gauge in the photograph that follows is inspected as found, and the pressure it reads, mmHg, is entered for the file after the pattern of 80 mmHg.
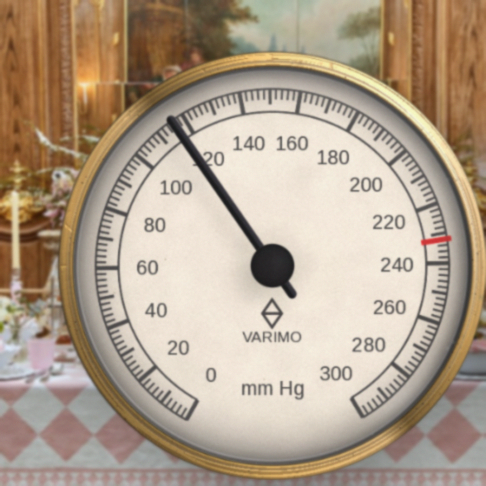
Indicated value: 116 mmHg
